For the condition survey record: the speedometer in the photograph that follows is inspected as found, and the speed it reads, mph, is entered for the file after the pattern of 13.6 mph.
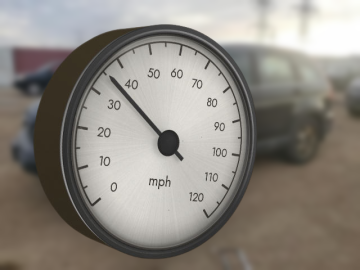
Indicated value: 35 mph
